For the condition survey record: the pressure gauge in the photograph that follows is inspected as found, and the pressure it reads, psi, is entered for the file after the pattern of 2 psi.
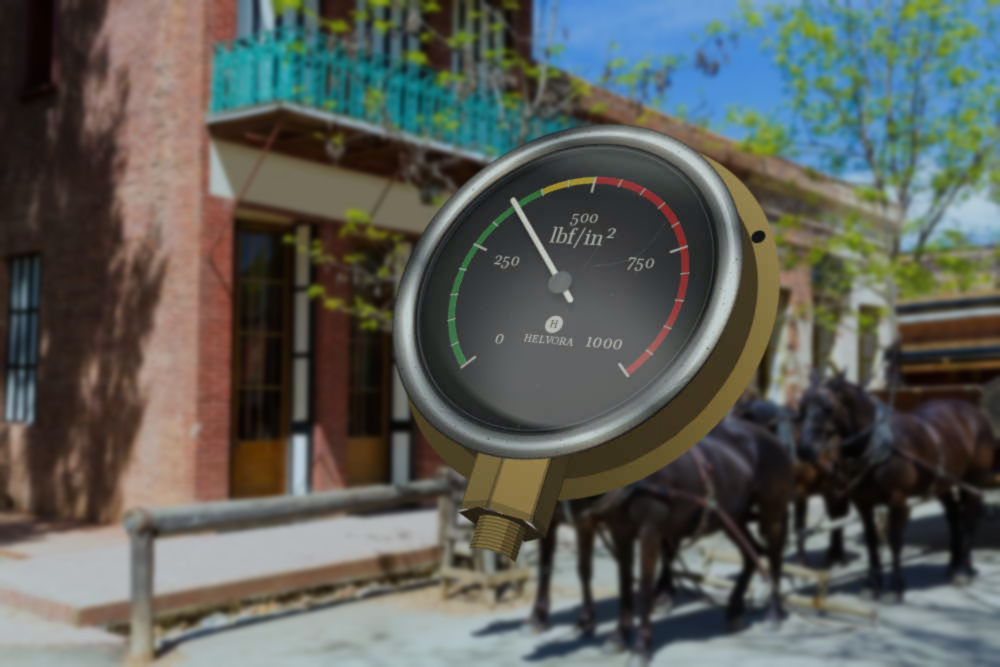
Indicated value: 350 psi
